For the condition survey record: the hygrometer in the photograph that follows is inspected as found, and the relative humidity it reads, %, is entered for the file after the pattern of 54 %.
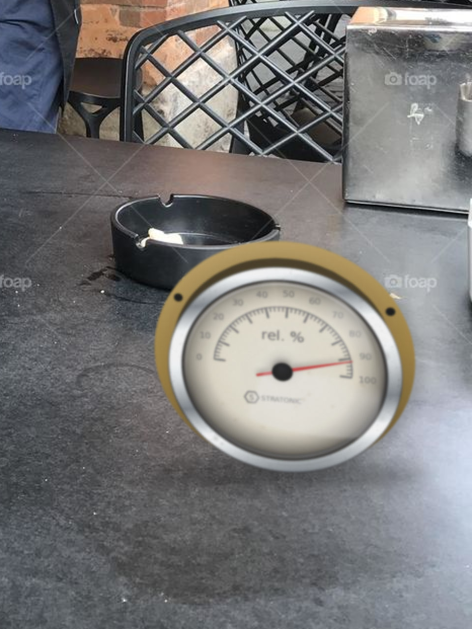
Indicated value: 90 %
